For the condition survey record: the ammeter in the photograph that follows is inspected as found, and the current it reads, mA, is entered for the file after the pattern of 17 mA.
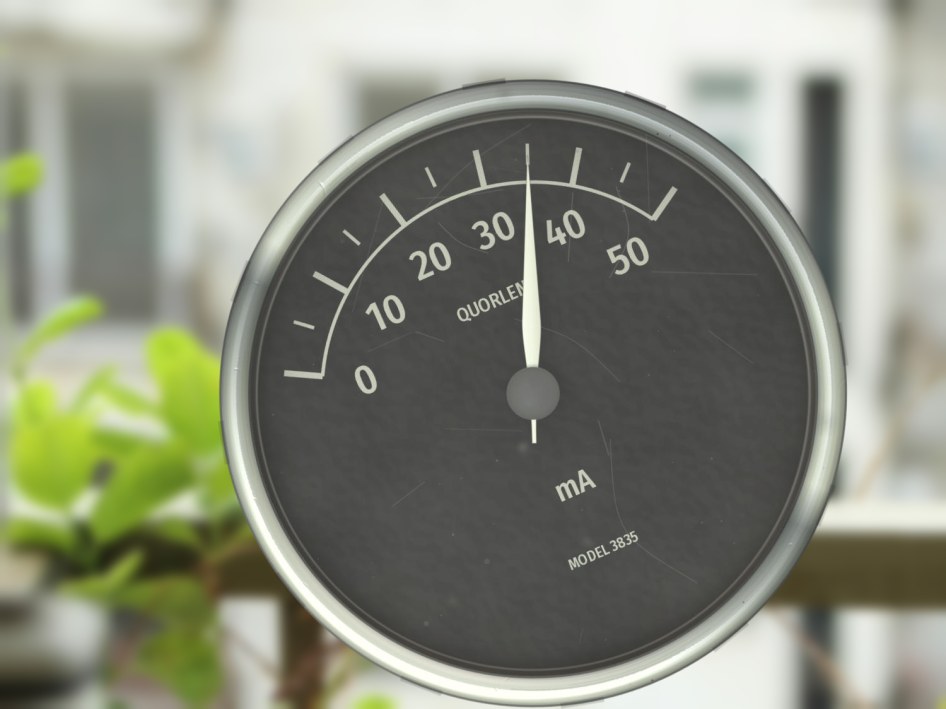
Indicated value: 35 mA
